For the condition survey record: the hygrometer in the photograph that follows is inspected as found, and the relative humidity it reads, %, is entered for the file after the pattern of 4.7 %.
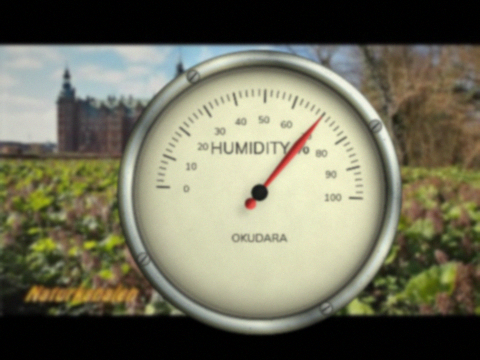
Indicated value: 70 %
